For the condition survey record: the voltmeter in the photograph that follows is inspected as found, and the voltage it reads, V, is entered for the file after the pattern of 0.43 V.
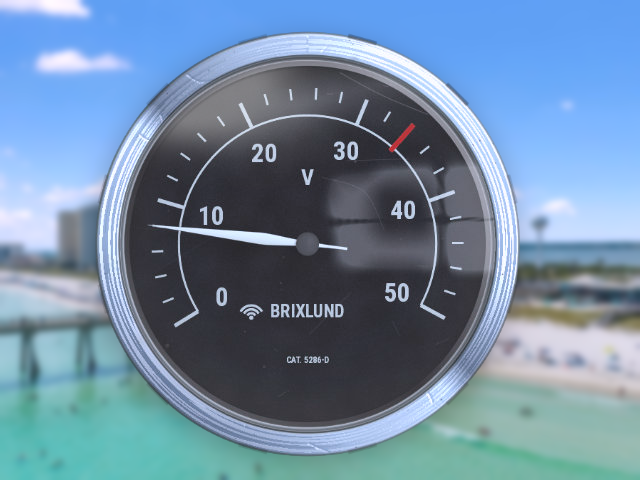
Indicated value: 8 V
